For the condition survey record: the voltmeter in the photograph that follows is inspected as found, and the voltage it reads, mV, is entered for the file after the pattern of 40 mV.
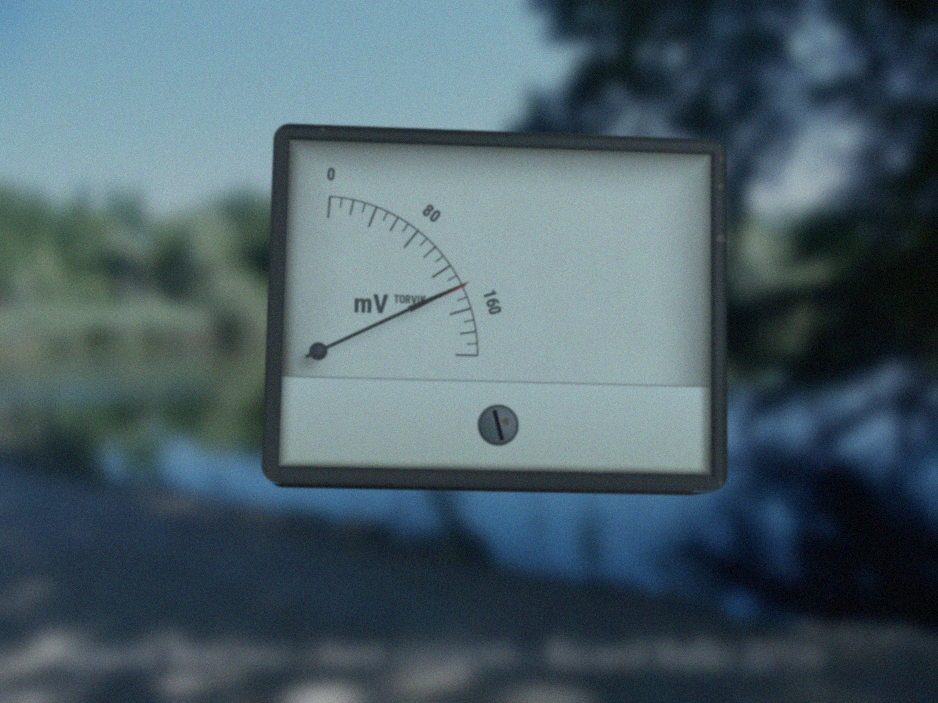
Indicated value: 140 mV
